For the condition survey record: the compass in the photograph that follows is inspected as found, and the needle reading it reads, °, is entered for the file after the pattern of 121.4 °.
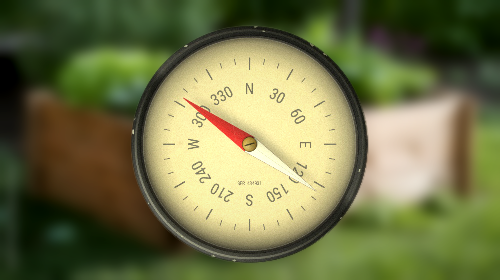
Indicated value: 305 °
